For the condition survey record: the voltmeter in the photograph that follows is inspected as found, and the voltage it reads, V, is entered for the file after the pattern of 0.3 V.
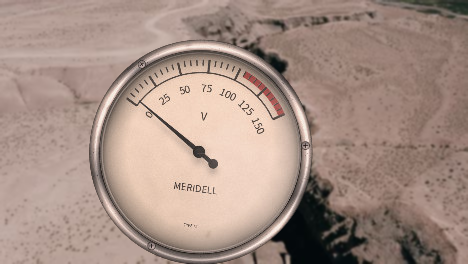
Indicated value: 5 V
